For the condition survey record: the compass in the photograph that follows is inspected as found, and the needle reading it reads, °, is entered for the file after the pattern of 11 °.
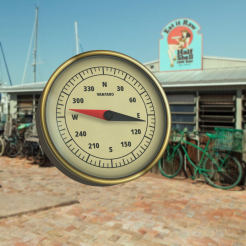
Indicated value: 280 °
